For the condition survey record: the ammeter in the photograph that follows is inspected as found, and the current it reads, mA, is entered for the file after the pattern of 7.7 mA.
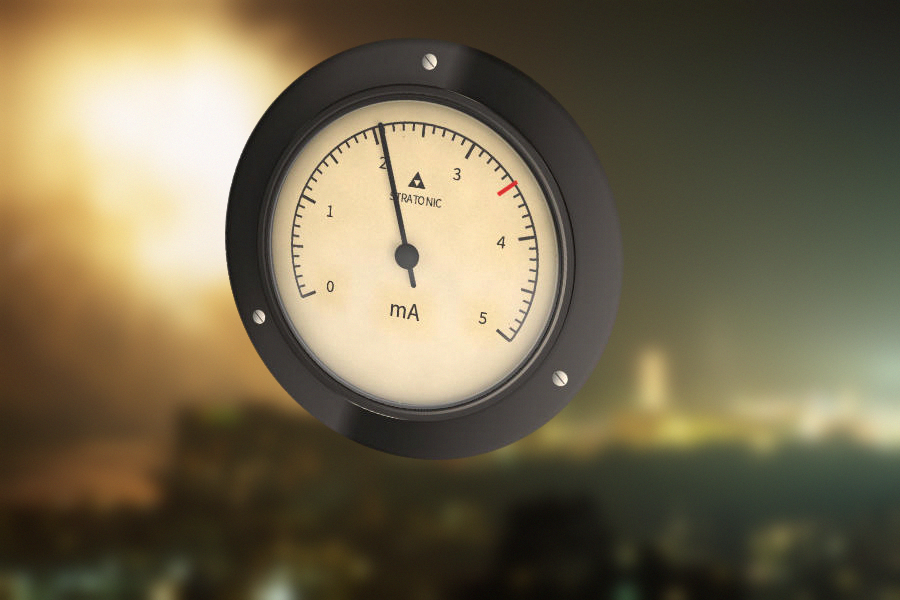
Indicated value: 2.1 mA
